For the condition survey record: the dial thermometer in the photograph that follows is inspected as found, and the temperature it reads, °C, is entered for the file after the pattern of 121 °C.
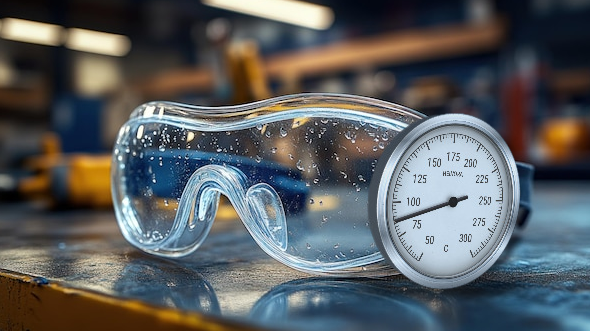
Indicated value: 87.5 °C
